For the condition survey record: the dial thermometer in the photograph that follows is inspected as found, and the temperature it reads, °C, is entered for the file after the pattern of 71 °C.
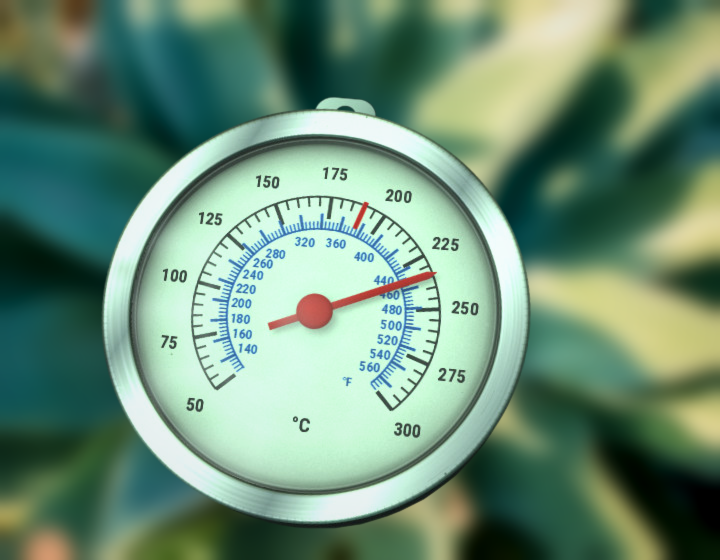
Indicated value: 235 °C
